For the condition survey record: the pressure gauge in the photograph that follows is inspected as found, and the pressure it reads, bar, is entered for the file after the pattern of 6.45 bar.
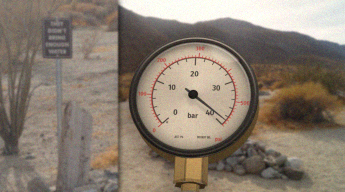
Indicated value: 39 bar
